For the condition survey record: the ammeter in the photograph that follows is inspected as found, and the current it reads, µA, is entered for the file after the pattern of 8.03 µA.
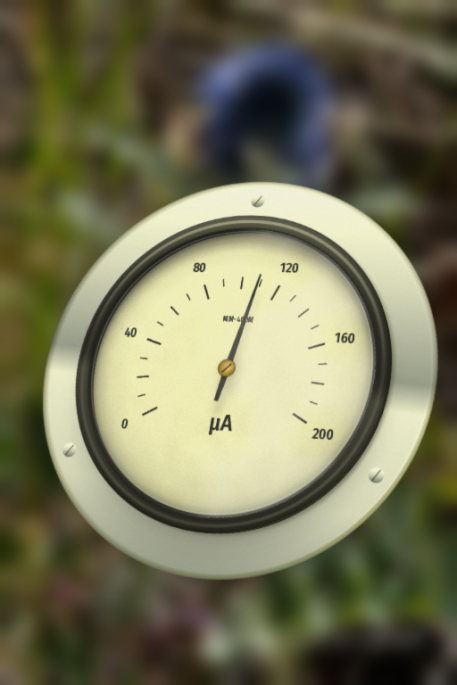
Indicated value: 110 µA
